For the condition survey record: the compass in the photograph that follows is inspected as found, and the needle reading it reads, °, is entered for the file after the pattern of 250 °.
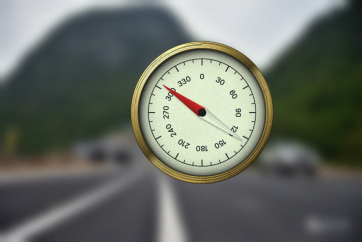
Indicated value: 305 °
